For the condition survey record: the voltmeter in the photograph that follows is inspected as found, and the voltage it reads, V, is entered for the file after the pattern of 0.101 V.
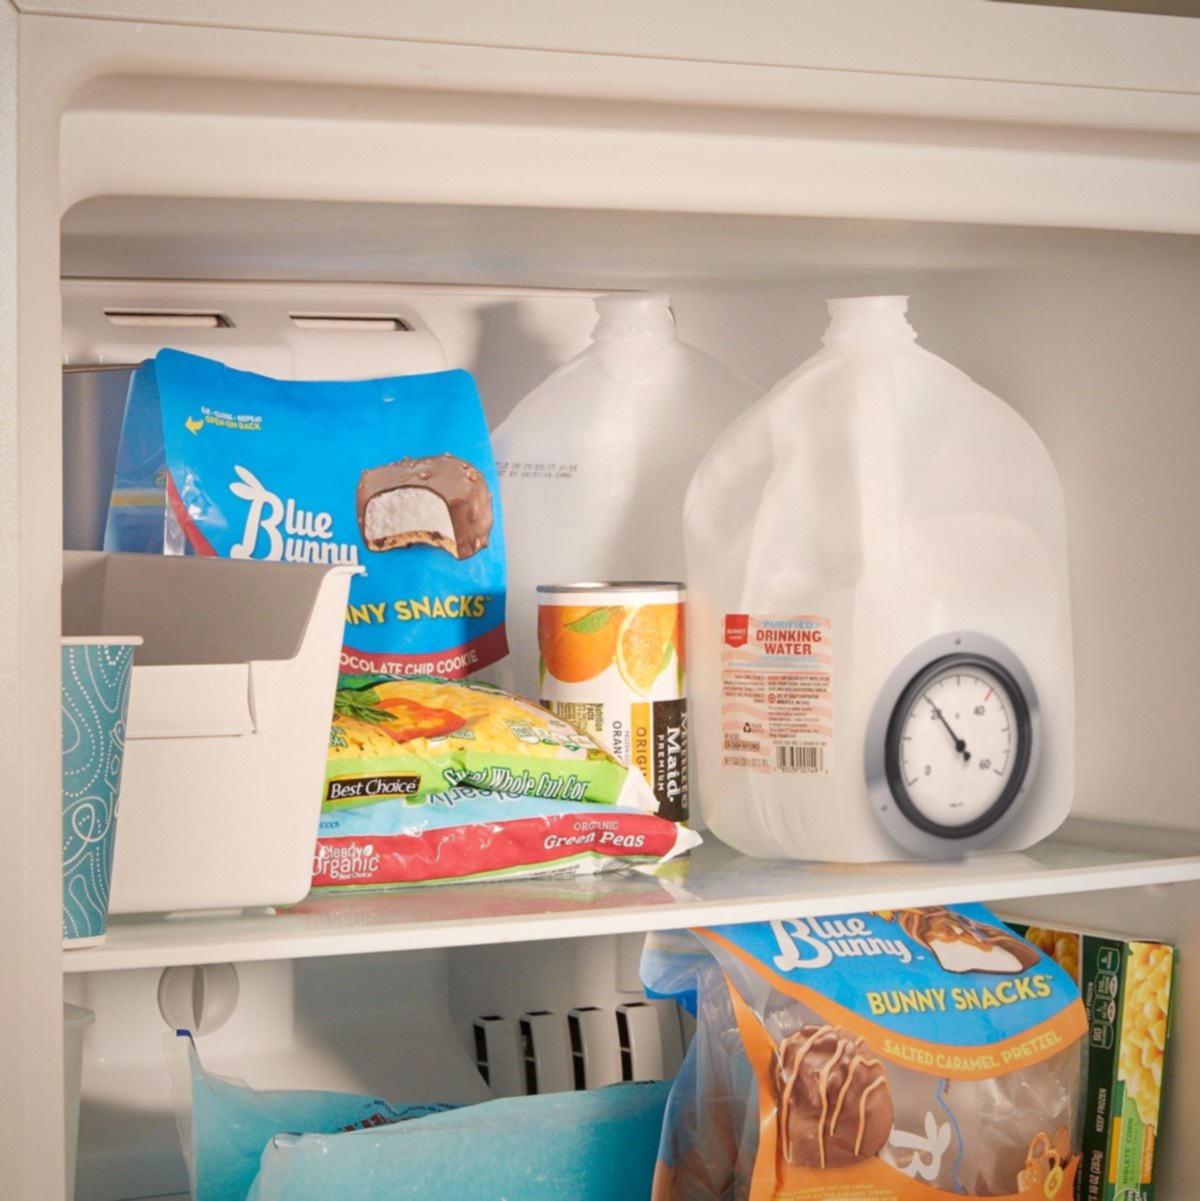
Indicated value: 20 V
